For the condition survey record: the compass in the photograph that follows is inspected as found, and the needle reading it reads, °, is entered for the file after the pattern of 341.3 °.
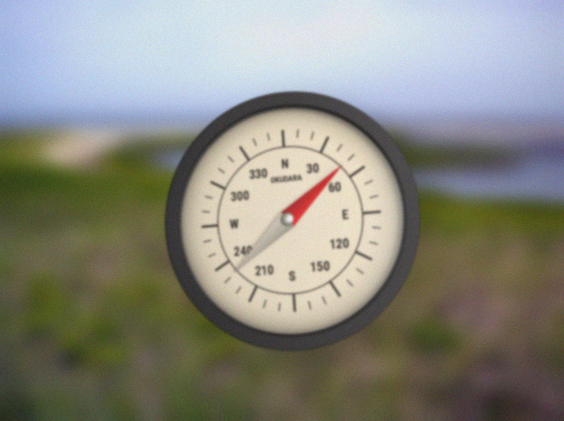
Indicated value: 50 °
